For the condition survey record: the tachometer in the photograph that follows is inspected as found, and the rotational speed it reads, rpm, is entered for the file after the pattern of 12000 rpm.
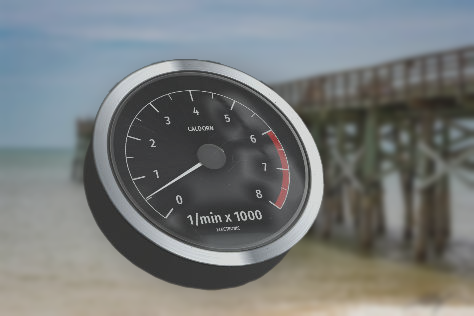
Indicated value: 500 rpm
